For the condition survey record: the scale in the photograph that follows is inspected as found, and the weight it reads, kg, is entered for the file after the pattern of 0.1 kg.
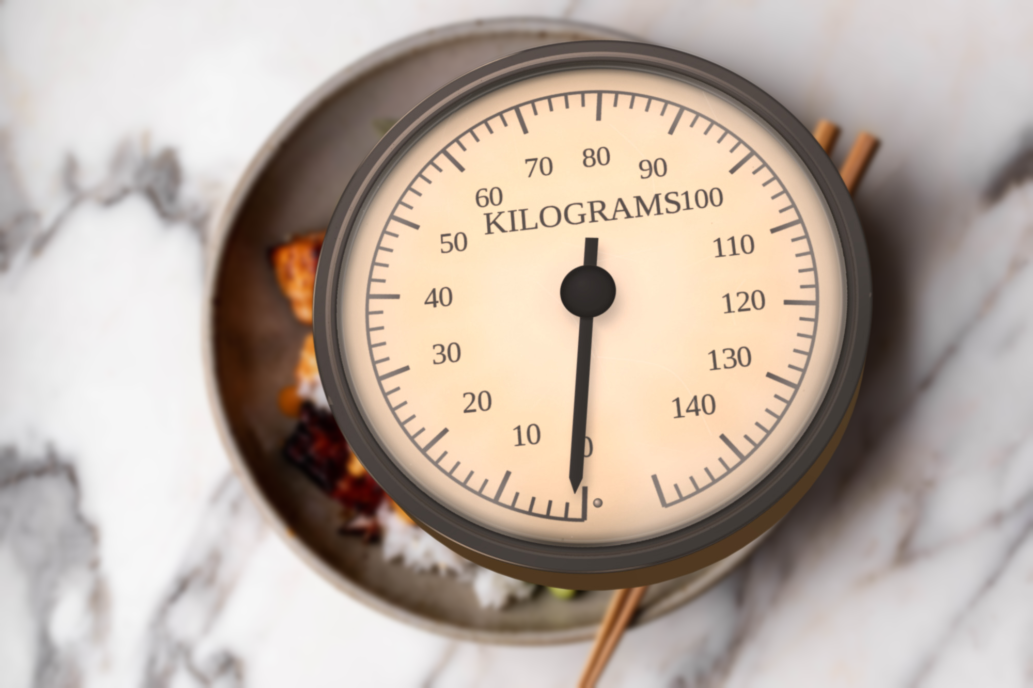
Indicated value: 1 kg
